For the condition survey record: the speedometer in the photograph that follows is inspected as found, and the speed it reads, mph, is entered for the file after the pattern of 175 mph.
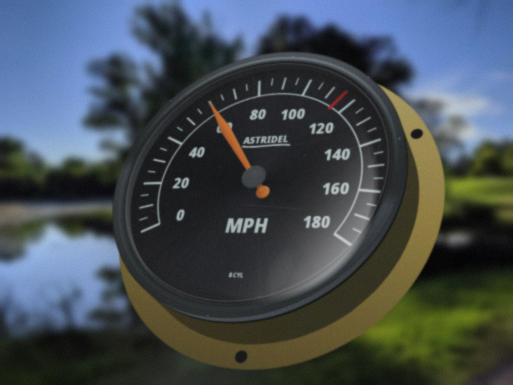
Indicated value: 60 mph
